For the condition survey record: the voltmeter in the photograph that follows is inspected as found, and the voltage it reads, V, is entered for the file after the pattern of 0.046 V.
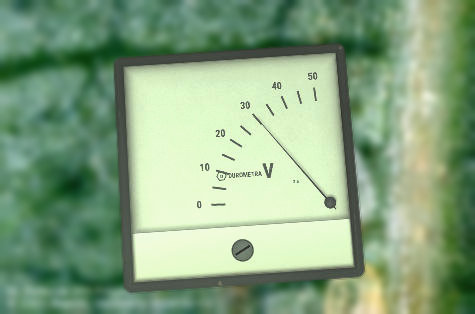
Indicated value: 30 V
